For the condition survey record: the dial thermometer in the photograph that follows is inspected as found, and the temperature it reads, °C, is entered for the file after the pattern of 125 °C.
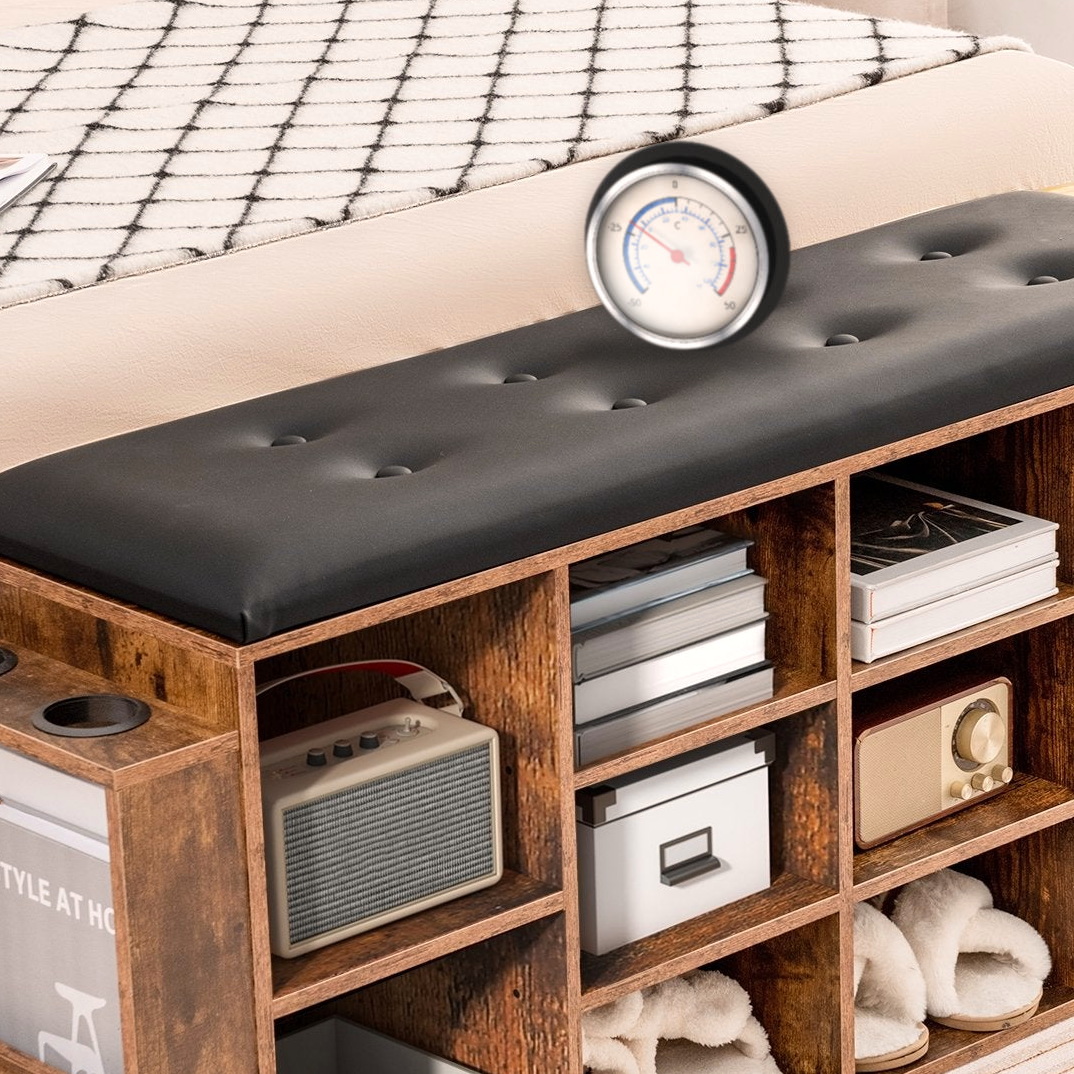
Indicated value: -20 °C
